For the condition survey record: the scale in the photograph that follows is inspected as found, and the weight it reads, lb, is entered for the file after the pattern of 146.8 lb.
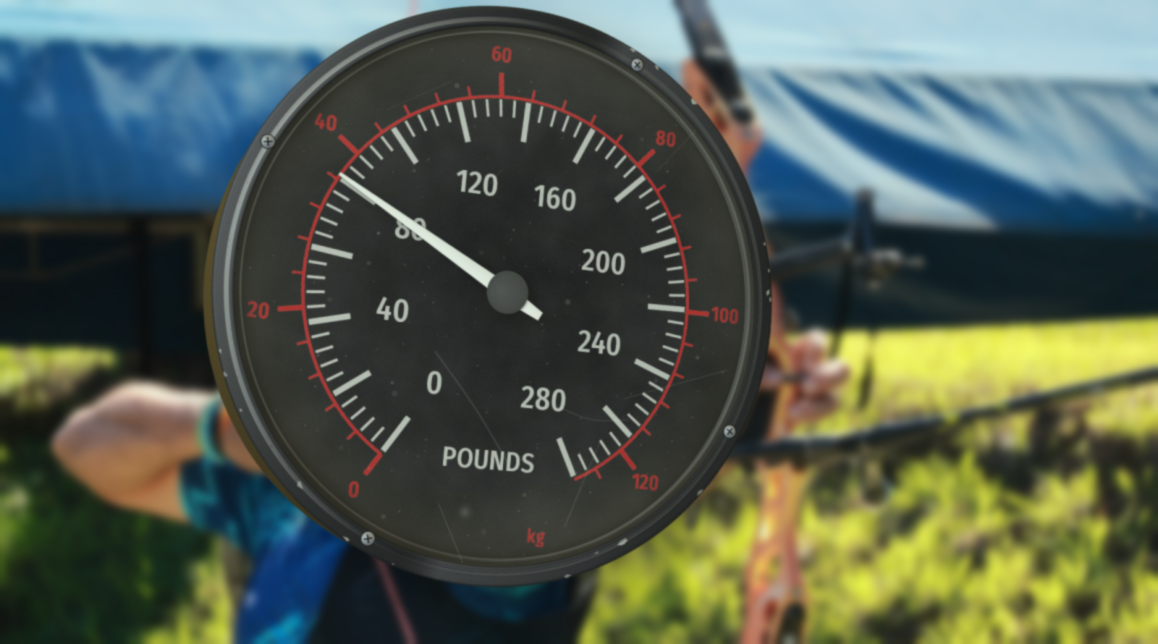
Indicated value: 80 lb
